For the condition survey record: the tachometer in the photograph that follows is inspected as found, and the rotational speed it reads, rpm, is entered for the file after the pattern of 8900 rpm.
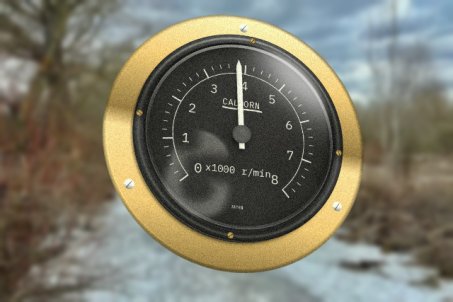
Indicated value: 3800 rpm
